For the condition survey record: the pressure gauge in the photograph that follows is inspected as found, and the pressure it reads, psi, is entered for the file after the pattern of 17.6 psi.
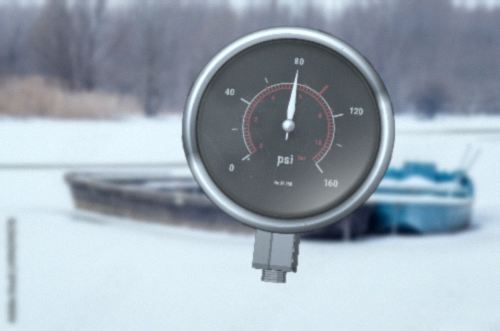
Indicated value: 80 psi
